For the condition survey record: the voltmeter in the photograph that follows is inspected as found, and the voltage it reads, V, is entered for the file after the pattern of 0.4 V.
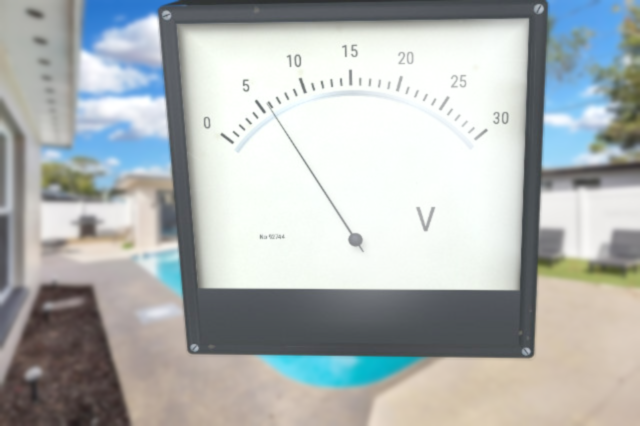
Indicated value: 6 V
